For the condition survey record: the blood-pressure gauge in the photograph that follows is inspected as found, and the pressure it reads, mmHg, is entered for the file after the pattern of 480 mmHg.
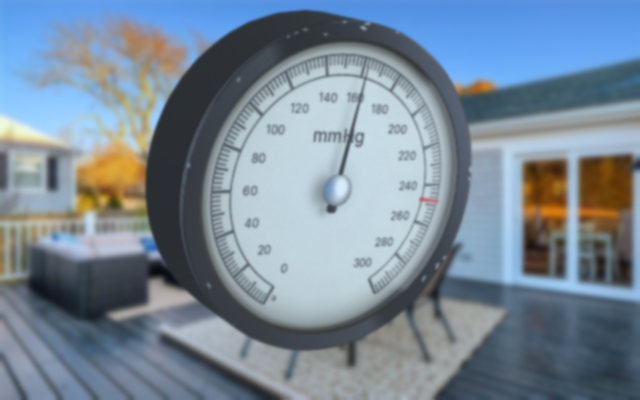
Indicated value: 160 mmHg
